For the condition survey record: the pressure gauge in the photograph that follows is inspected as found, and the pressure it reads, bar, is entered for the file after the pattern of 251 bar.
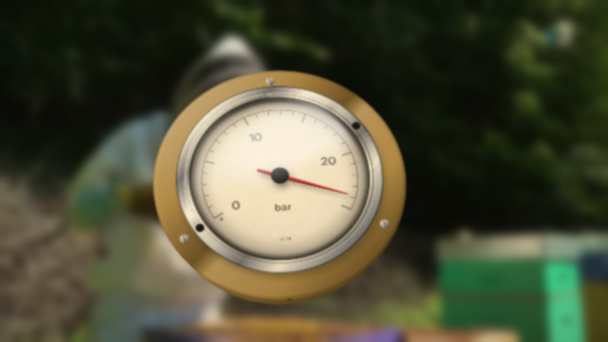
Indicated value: 24 bar
